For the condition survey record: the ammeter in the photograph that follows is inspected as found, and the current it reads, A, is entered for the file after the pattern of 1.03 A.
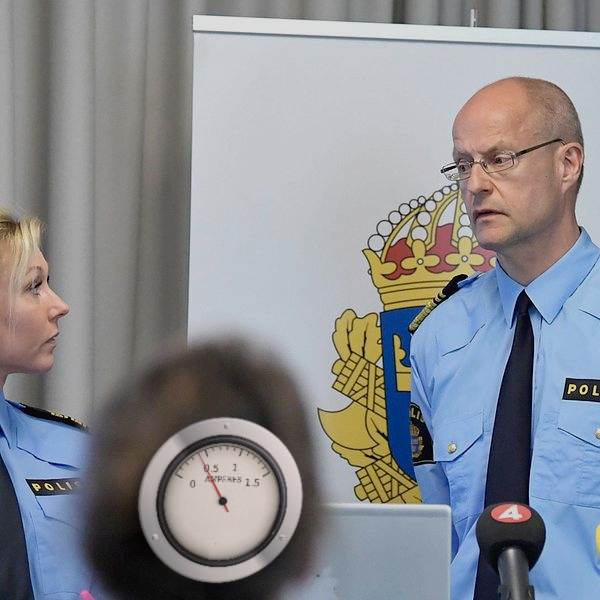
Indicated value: 0.4 A
